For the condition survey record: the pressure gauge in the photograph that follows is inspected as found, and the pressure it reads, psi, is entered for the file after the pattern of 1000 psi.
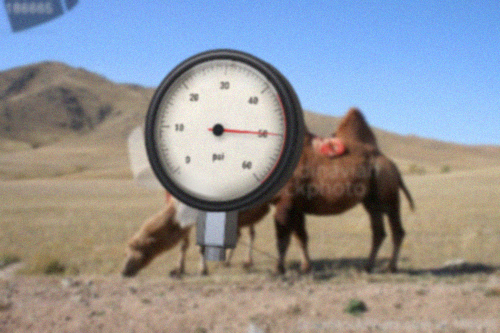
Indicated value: 50 psi
